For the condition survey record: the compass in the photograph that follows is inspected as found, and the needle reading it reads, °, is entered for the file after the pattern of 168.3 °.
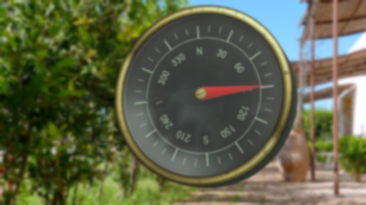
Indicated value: 90 °
